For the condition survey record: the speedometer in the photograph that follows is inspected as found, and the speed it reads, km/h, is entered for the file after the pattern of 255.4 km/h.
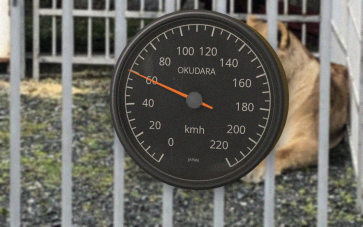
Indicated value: 60 km/h
